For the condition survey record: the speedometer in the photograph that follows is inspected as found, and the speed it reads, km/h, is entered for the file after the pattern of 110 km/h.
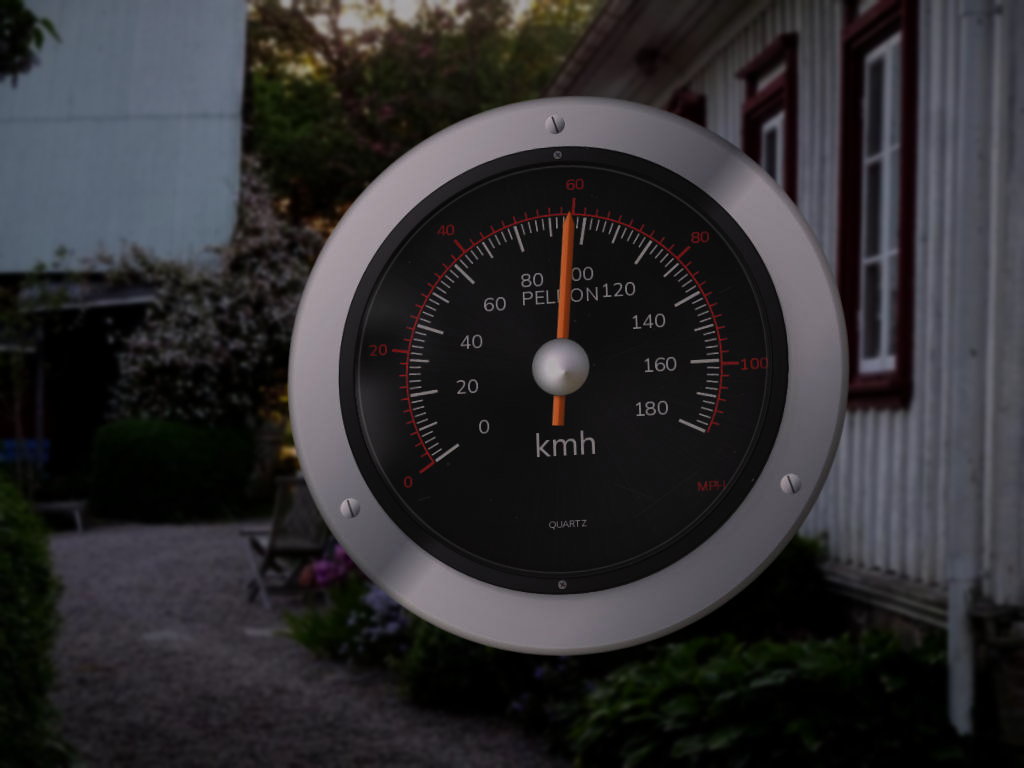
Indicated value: 96 km/h
